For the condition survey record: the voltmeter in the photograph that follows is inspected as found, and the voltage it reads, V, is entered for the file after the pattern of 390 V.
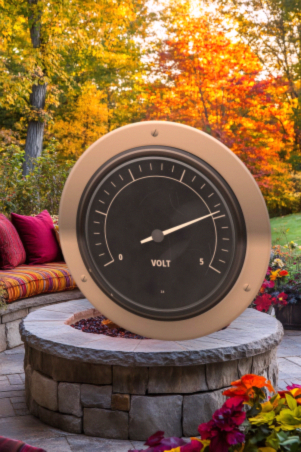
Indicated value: 3.9 V
